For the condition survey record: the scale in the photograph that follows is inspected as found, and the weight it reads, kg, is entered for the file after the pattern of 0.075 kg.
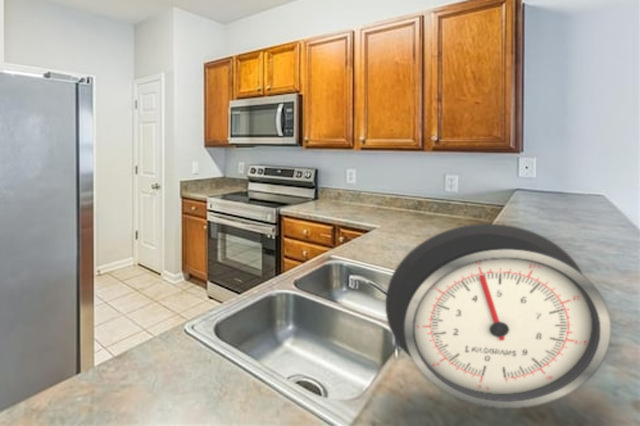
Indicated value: 4.5 kg
